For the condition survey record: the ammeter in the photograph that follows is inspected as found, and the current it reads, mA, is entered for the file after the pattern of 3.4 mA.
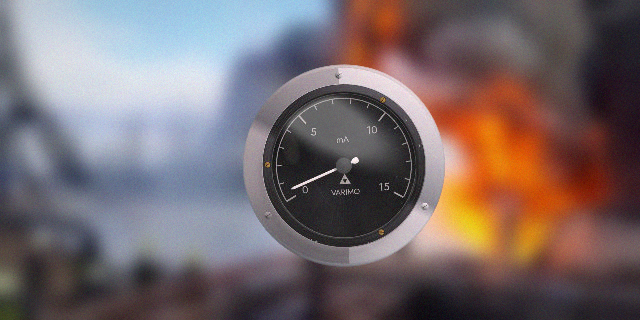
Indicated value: 0.5 mA
